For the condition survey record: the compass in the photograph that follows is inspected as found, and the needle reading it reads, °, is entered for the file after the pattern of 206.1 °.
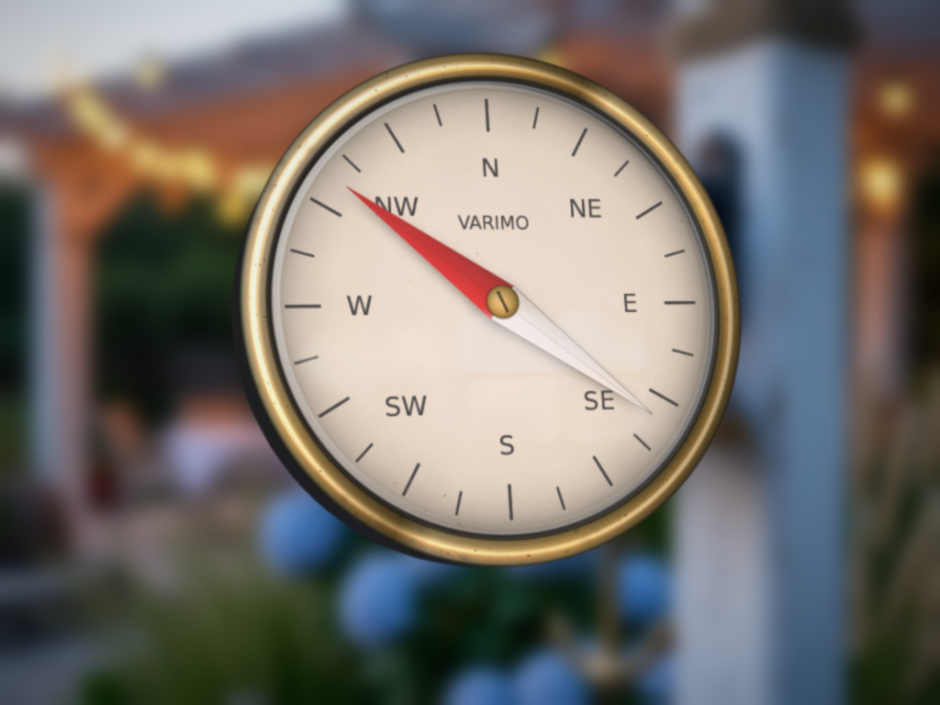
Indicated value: 307.5 °
